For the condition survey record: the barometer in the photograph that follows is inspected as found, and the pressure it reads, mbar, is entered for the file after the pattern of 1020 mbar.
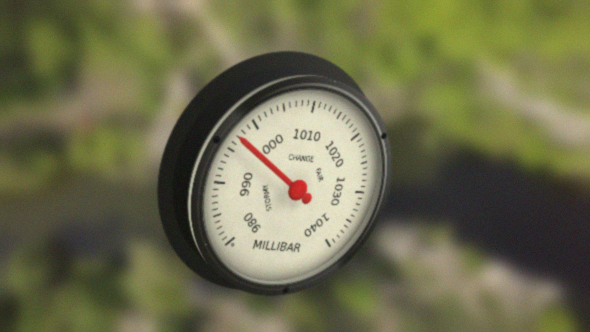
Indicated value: 997 mbar
